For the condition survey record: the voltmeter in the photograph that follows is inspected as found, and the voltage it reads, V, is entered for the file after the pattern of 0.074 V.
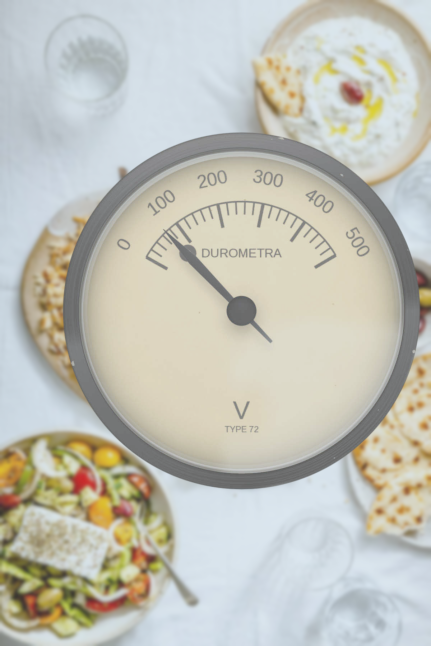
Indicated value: 70 V
